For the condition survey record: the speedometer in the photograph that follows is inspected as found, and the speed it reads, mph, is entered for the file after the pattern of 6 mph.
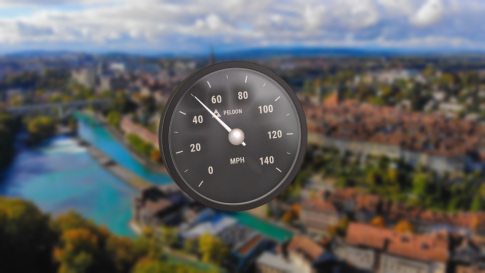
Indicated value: 50 mph
